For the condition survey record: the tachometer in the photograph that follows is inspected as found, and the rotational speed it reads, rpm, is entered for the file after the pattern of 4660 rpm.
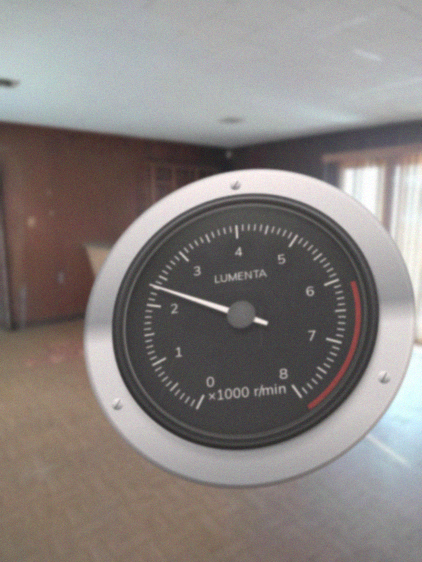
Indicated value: 2300 rpm
